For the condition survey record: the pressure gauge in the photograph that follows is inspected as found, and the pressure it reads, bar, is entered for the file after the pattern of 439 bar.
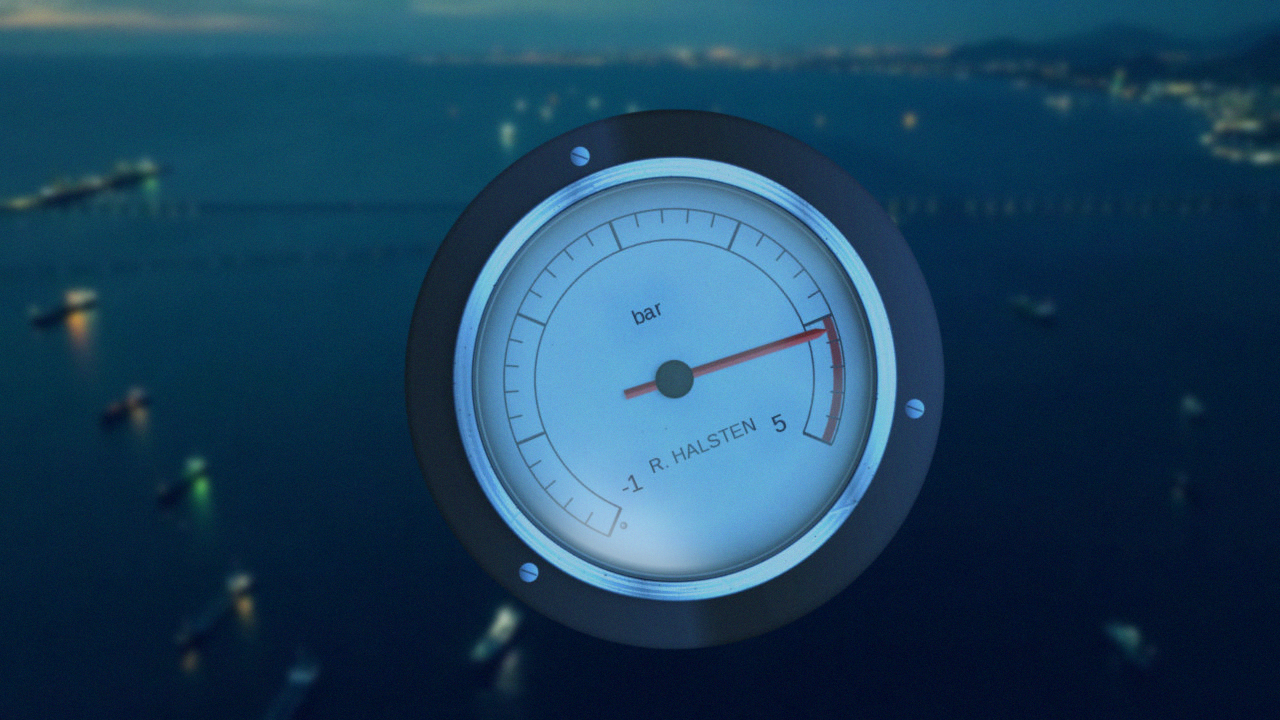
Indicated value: 4.1 bar
